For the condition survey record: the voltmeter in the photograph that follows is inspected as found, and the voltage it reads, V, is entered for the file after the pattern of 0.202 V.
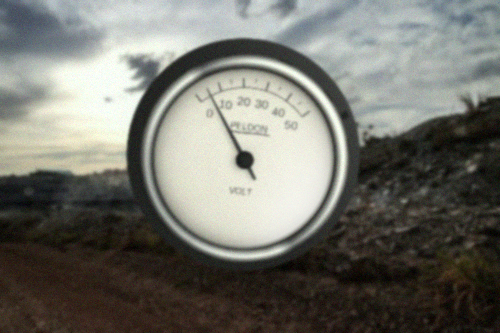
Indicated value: 5 V
